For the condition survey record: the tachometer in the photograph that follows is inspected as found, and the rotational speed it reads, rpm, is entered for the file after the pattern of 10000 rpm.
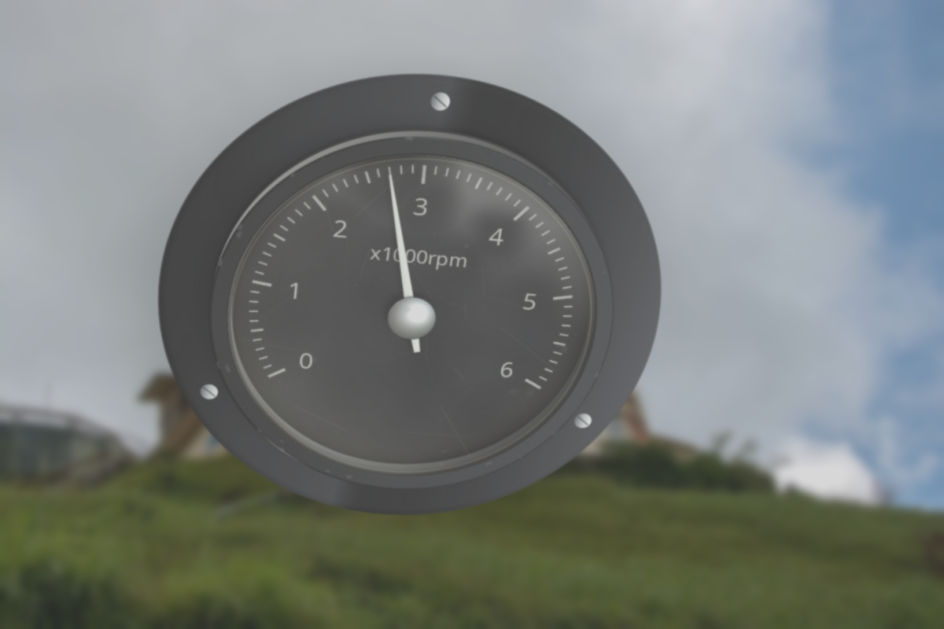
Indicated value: 2700 rpm
